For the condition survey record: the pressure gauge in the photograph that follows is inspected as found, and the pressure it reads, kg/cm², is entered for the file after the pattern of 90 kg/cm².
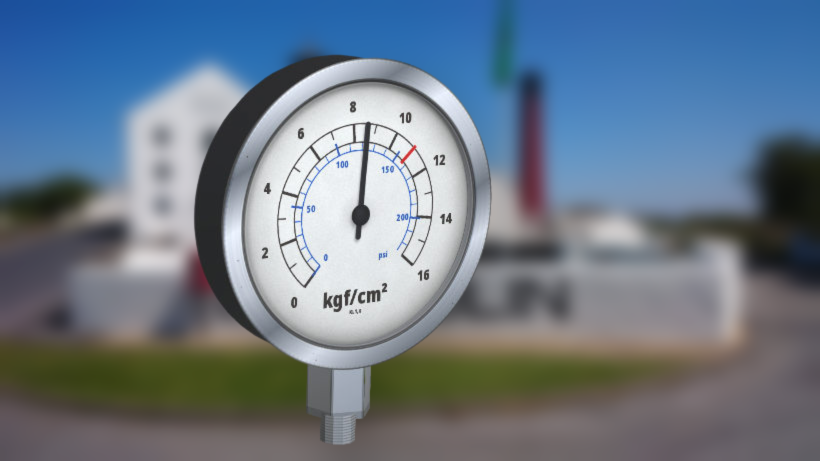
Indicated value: 8.5 kg/cm²
